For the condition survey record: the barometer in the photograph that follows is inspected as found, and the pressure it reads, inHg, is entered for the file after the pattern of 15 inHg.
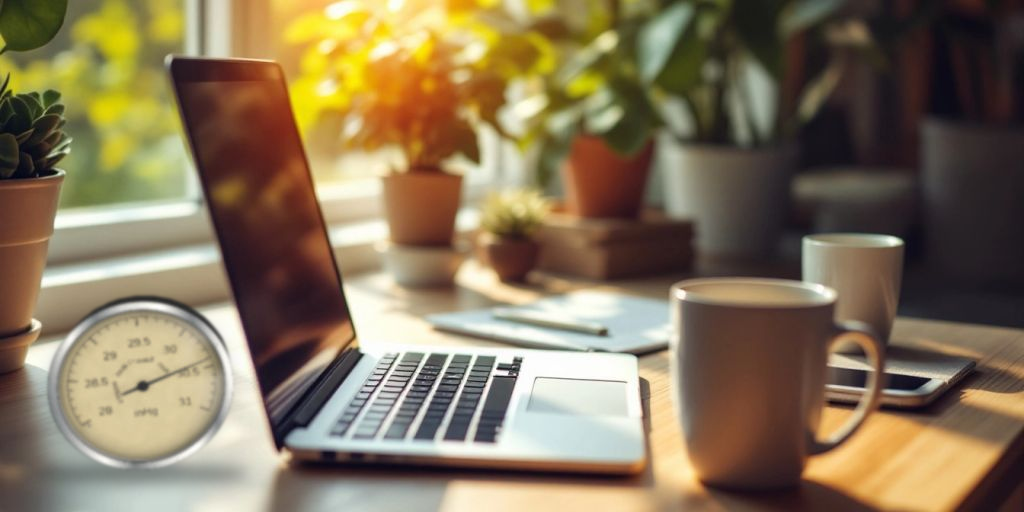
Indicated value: 30.4 inHg
